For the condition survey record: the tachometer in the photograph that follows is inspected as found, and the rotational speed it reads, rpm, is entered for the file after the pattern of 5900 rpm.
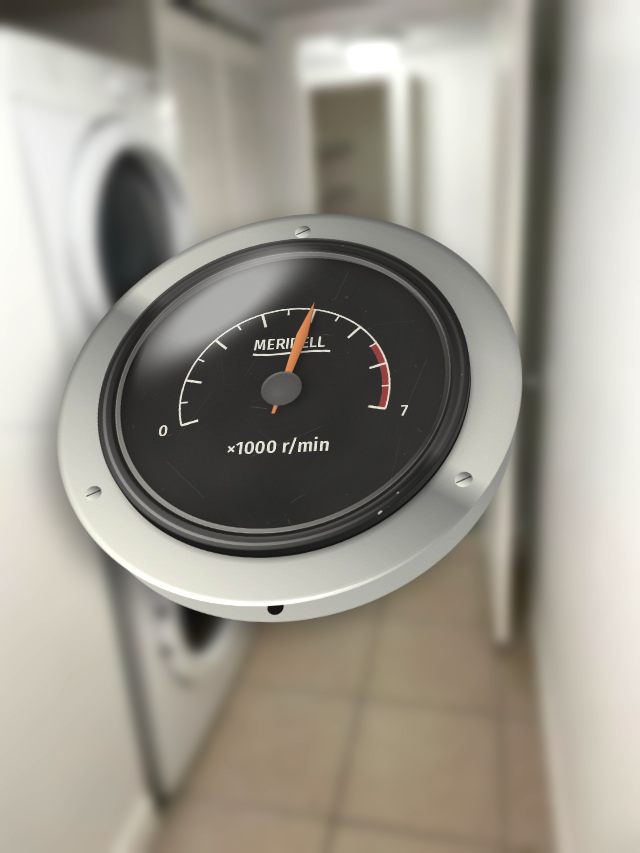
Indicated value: 4000 rpm
